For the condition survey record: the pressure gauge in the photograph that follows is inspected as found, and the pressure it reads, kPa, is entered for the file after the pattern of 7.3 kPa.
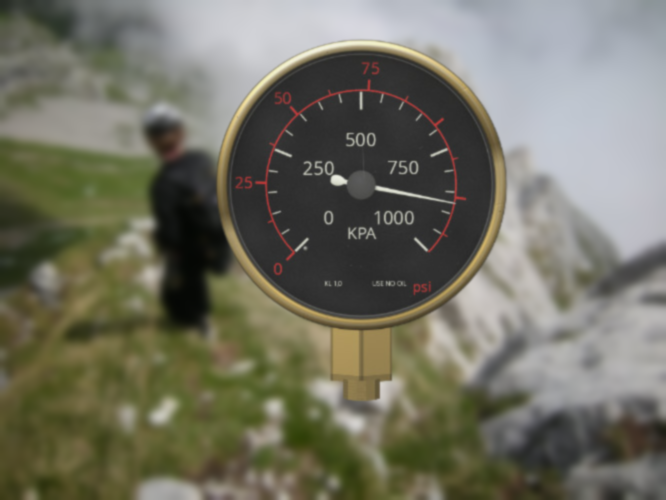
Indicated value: 875 kPa
